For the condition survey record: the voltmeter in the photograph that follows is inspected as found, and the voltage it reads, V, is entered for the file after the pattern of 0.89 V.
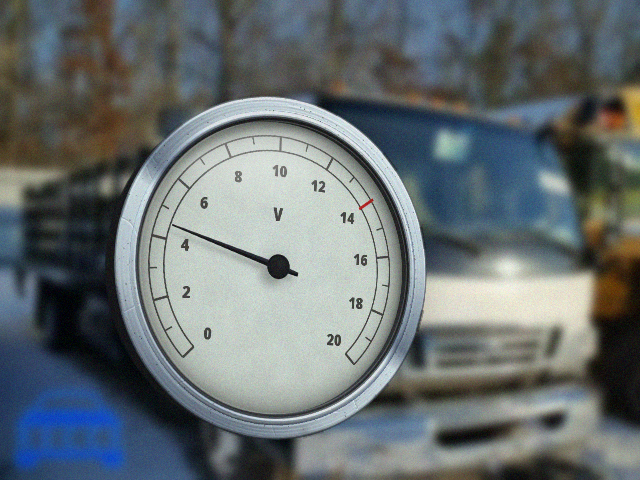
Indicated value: 4.5 V
